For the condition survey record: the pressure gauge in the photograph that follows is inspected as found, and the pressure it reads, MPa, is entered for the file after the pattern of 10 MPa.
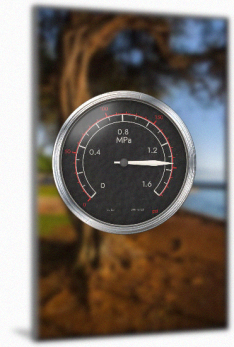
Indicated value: 1.35 MPa
